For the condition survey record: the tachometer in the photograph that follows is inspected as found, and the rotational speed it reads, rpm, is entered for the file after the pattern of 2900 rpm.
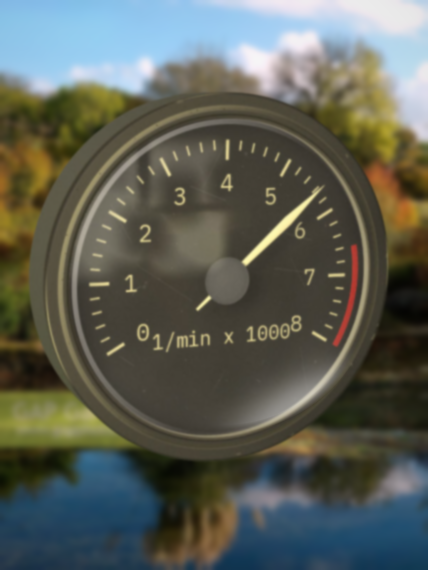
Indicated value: 5600 rpm
